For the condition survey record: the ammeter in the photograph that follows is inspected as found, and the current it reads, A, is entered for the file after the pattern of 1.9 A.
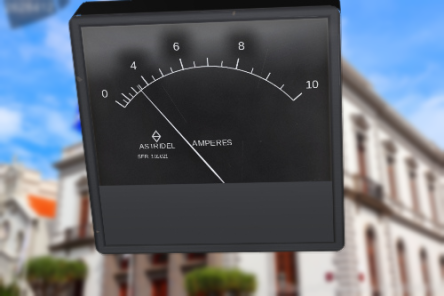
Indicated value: 3.5 A
